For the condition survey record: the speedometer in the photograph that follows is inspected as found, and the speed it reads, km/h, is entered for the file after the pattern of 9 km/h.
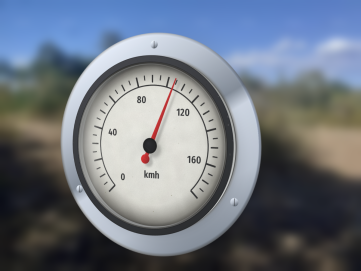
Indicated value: 105 km/h
